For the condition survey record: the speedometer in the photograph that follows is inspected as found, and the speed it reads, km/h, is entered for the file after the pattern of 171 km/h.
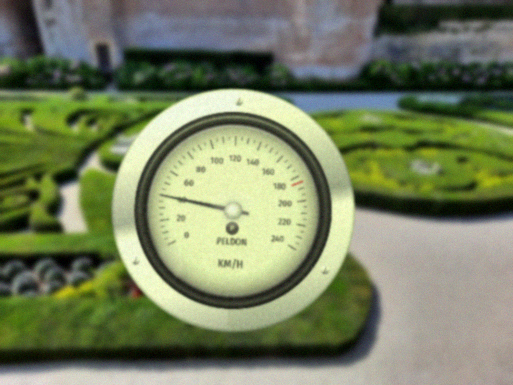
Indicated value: 40 km/h
